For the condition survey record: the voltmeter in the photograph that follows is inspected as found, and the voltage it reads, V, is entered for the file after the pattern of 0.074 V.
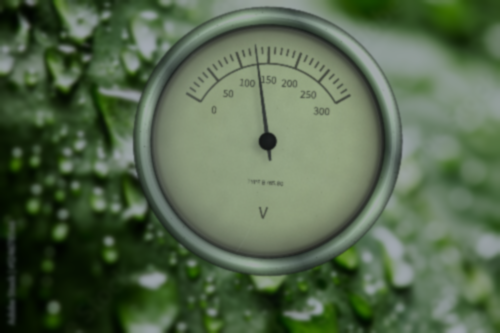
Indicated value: 130 V
